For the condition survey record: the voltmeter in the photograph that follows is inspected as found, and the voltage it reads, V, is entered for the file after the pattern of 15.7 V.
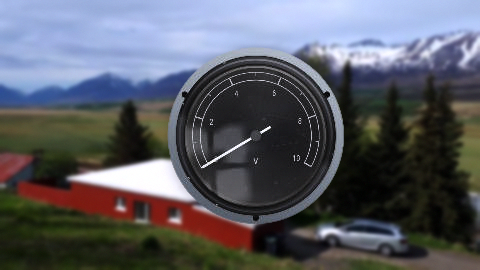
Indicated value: 0 V
